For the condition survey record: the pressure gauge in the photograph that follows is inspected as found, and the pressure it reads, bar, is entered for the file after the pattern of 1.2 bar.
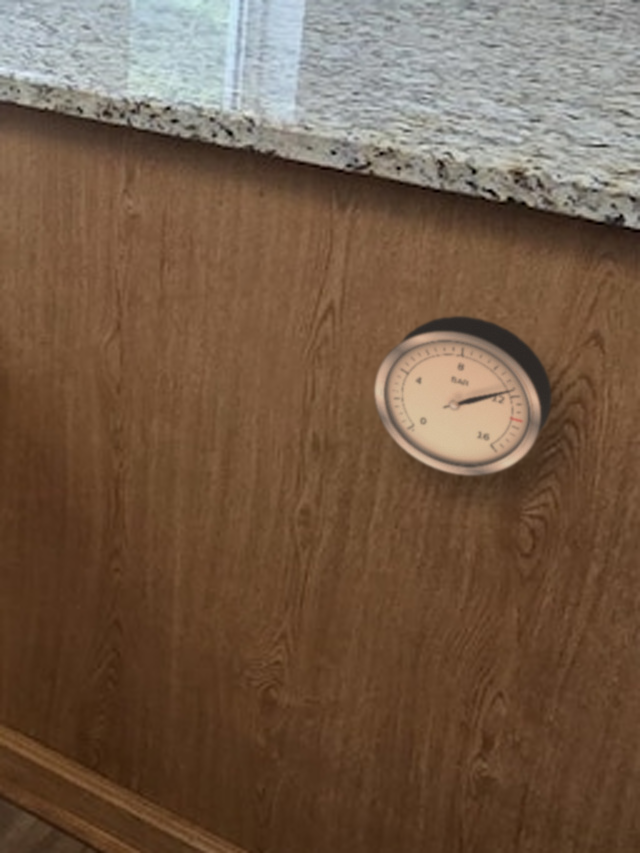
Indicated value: 11.5 bar
